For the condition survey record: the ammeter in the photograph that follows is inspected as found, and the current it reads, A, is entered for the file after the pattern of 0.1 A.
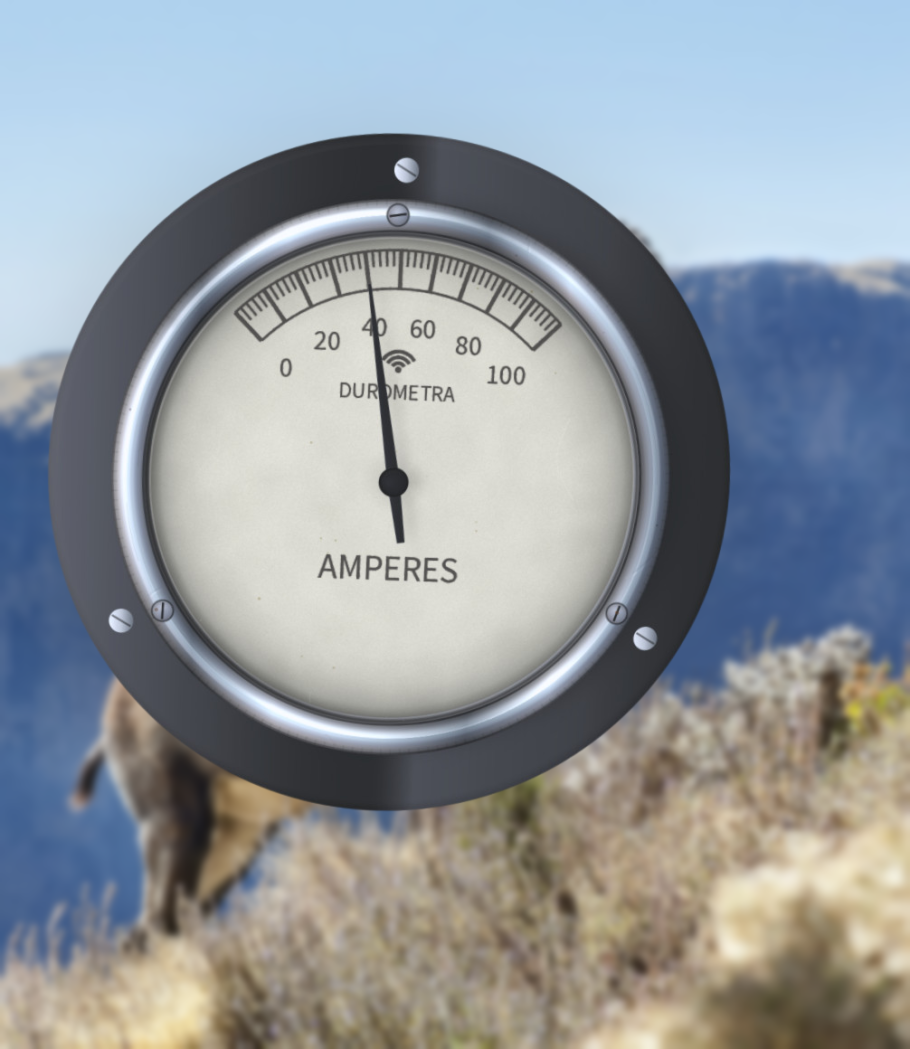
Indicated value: 40 A
